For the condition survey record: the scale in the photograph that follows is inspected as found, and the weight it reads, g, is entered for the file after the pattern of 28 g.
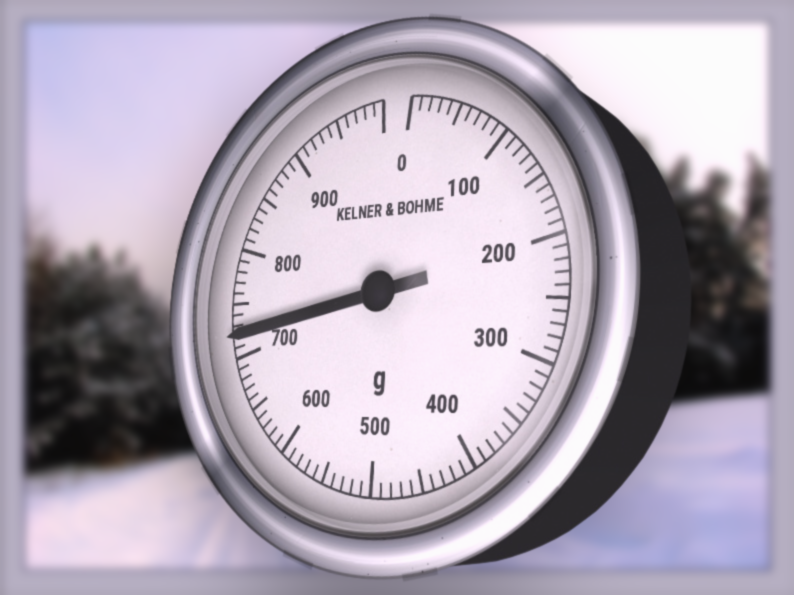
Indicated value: 720 g
